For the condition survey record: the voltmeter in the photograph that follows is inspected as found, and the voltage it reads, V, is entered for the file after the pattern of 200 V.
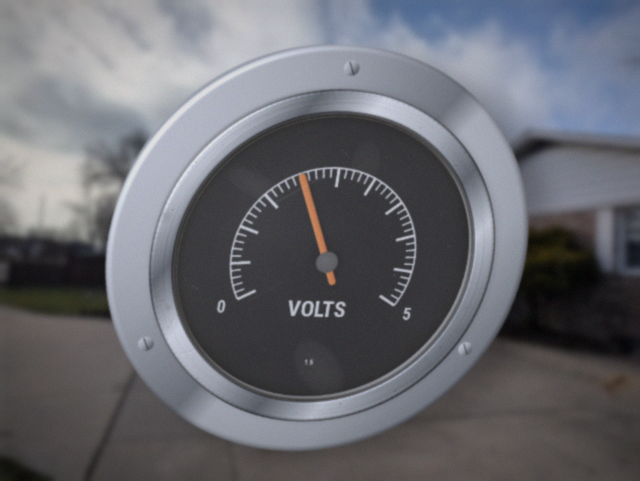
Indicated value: 2 V
